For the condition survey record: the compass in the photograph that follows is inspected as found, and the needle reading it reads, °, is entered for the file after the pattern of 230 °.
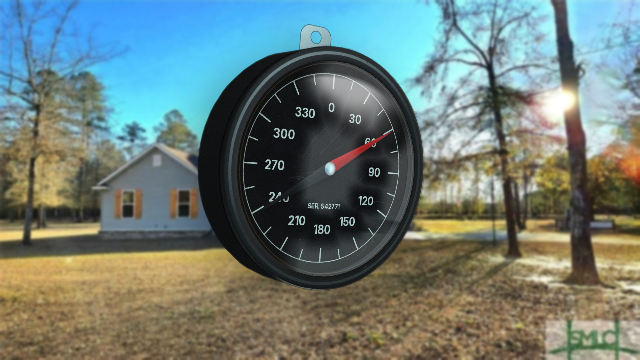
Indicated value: 60 °
